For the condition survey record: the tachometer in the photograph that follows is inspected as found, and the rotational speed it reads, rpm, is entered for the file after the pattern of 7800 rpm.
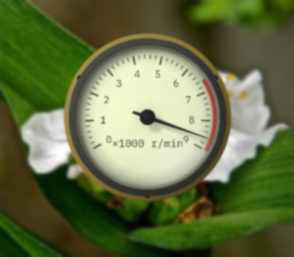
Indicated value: 8600 rpm
